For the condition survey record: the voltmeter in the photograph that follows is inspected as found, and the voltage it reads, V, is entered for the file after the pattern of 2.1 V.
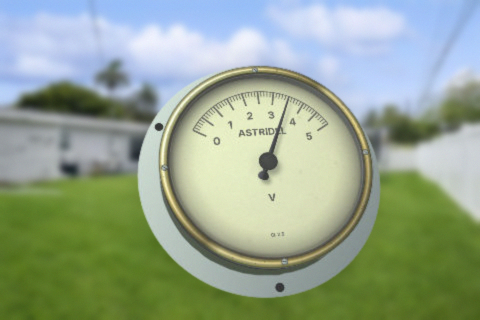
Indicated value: 3.5 V
